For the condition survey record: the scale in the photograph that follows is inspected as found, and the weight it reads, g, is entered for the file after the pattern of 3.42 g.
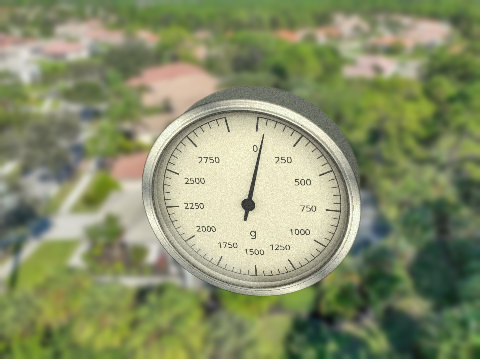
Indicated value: 50 g
